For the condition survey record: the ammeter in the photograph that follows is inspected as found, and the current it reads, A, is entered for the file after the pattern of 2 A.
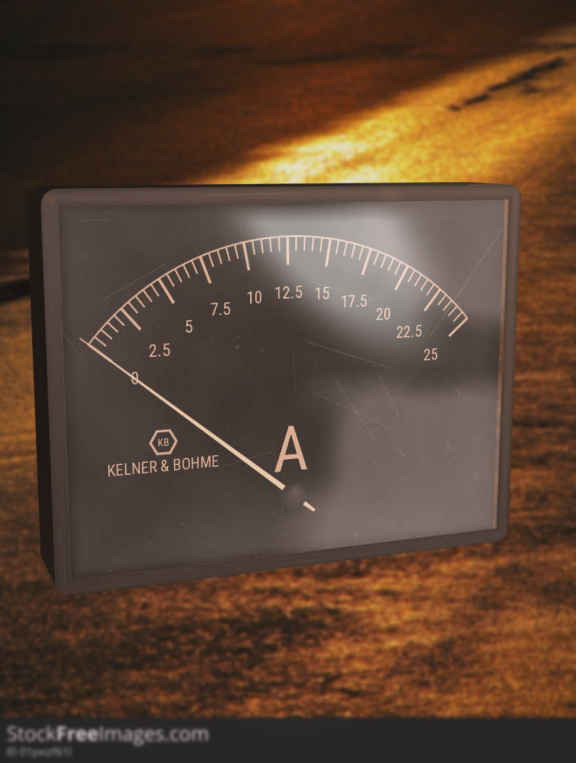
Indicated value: 0 A
